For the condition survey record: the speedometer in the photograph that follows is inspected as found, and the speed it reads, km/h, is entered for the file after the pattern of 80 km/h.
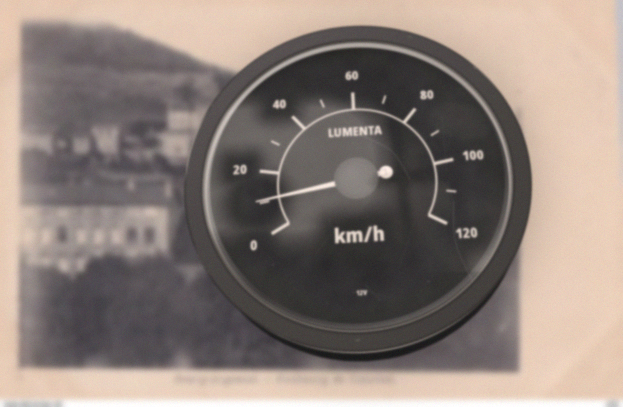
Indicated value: 10 km/h
